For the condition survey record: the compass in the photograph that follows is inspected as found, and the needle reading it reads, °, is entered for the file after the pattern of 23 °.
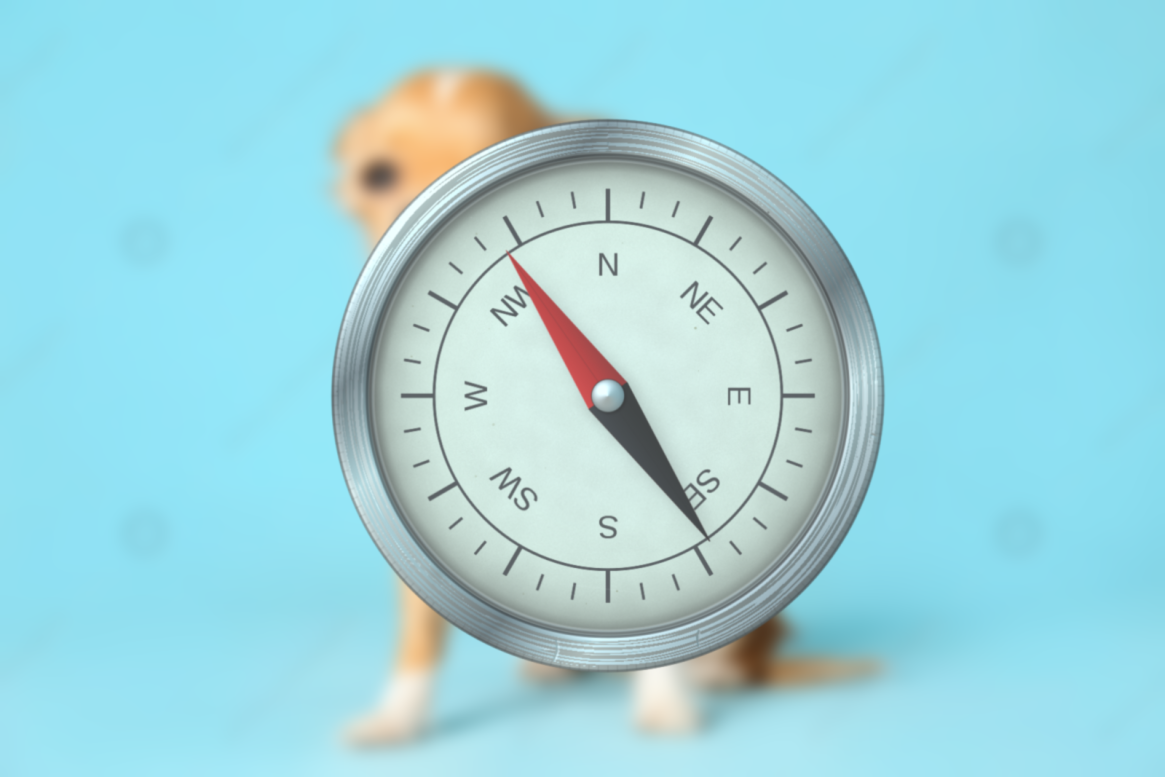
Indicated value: 325 °
